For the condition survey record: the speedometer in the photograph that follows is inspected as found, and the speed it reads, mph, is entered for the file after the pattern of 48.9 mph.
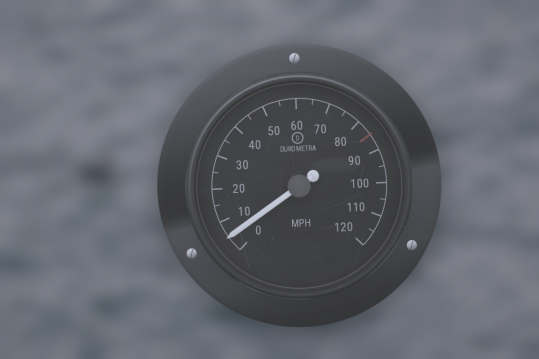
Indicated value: 5 mph
